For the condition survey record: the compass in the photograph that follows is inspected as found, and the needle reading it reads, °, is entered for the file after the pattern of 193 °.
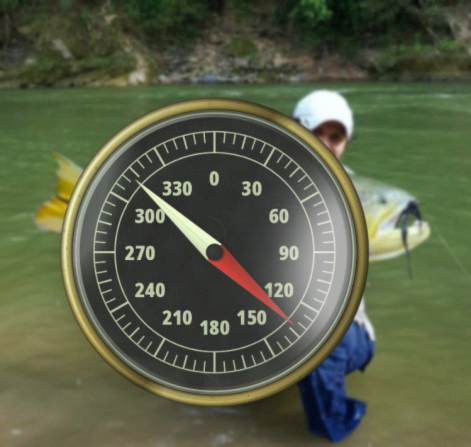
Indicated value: 132.5 °
